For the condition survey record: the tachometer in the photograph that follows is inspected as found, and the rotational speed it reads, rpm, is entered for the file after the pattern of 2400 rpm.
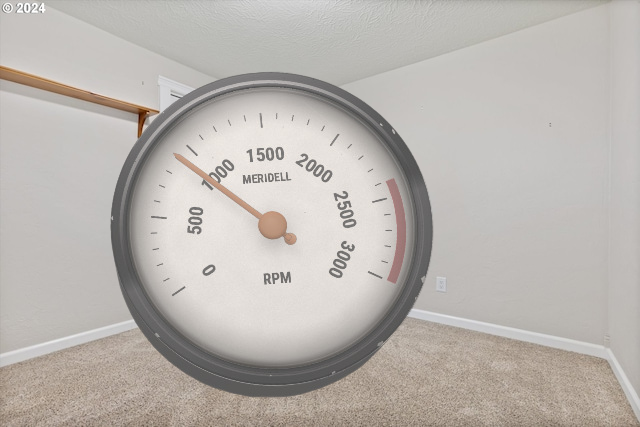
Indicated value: 900 rpm
